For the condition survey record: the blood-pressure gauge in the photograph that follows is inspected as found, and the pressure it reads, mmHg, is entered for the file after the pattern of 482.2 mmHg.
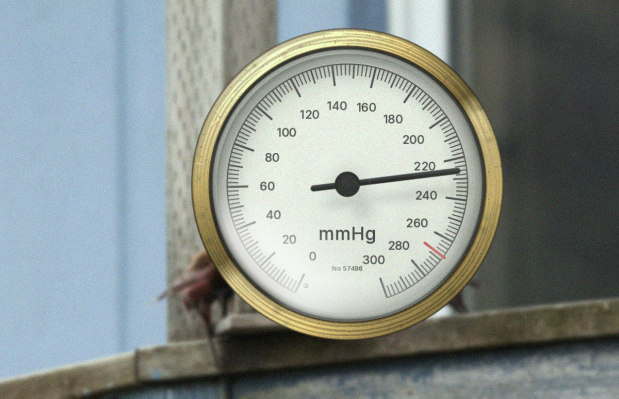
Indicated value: 226 mmHg
